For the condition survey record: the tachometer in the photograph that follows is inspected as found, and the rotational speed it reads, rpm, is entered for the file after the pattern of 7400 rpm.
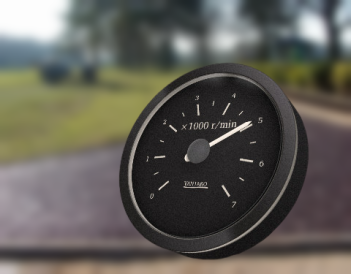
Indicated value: 5000 rpm
